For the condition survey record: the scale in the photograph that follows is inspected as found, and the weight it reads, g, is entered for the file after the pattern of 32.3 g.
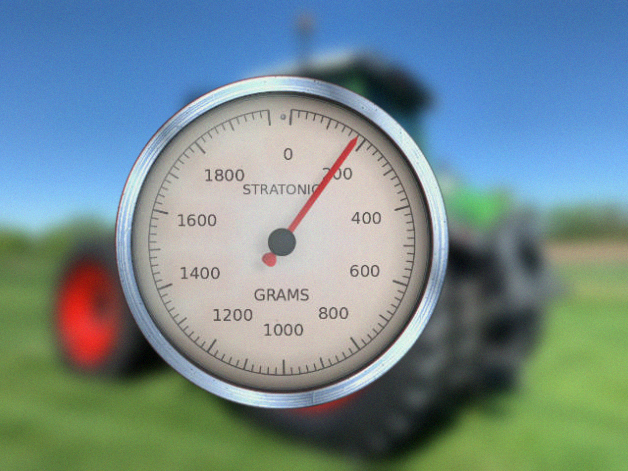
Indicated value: 180 g
